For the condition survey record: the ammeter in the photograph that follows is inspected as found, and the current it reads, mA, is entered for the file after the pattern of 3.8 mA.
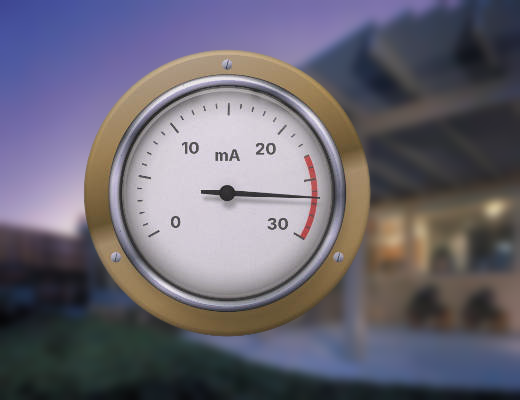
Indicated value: 26.5 mA
